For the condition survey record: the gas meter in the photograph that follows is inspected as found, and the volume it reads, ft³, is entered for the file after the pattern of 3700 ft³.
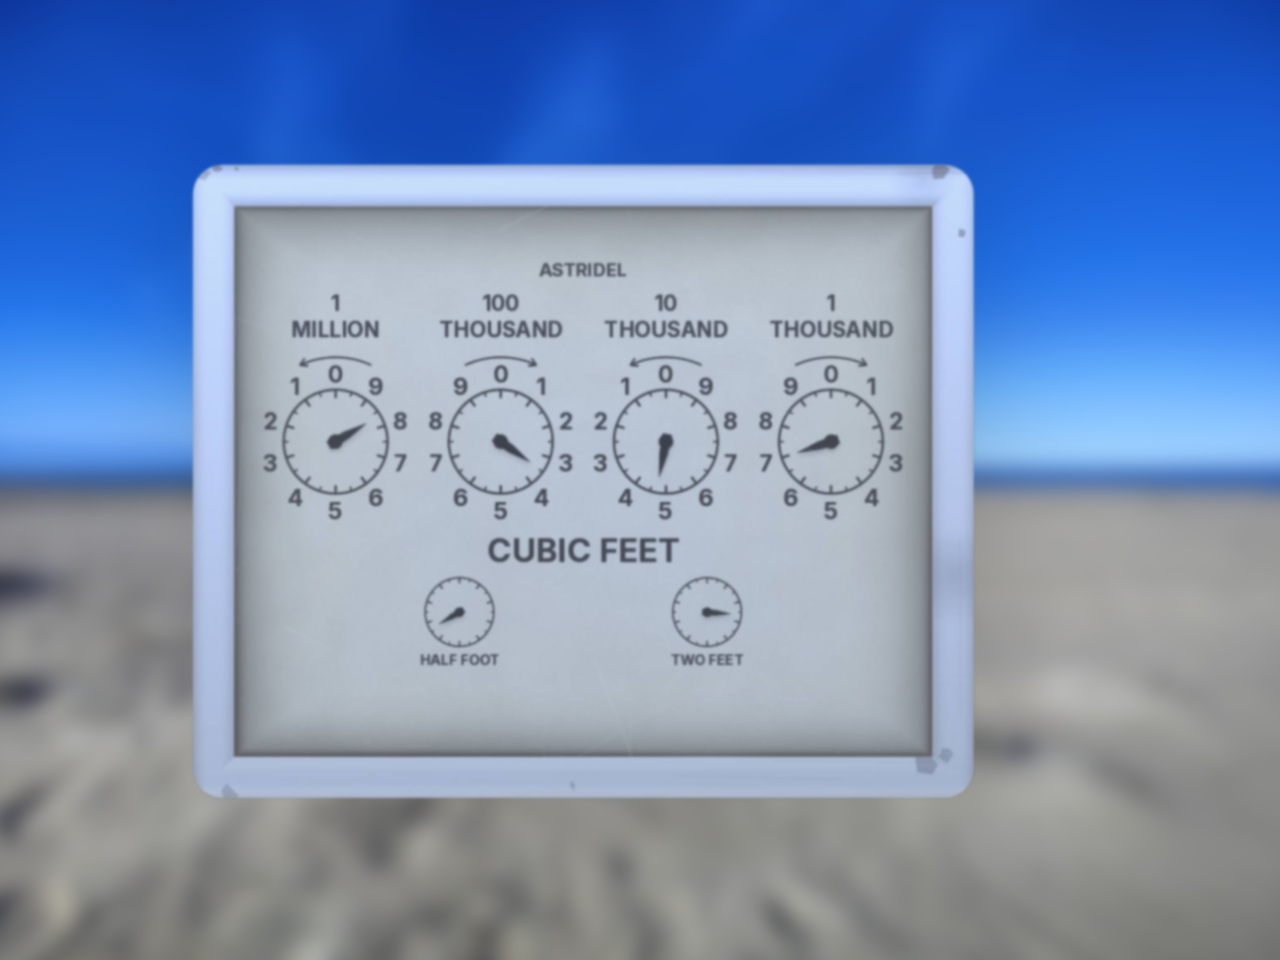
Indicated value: 834700 ft³
